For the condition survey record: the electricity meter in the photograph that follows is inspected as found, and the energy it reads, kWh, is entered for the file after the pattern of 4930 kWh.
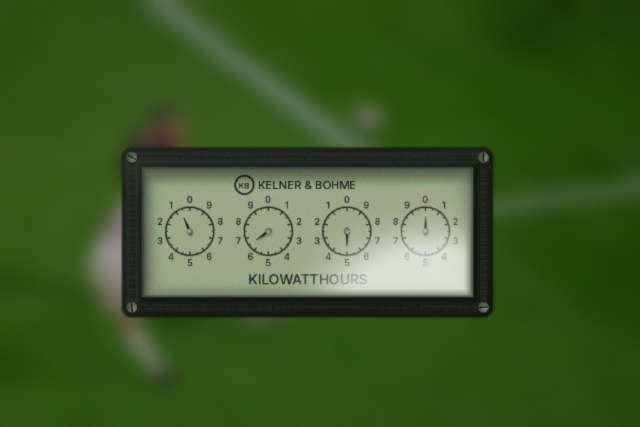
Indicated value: 650 kWh
